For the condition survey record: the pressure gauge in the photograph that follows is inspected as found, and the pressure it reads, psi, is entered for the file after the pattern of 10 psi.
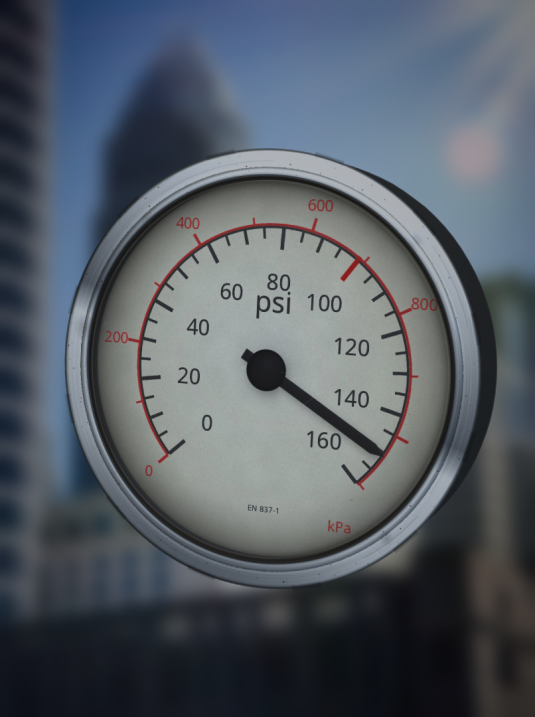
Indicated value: 150 psi
